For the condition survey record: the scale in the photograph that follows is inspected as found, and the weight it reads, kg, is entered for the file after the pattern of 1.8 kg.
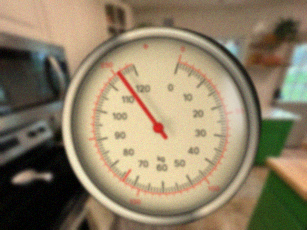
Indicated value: 115 kg
